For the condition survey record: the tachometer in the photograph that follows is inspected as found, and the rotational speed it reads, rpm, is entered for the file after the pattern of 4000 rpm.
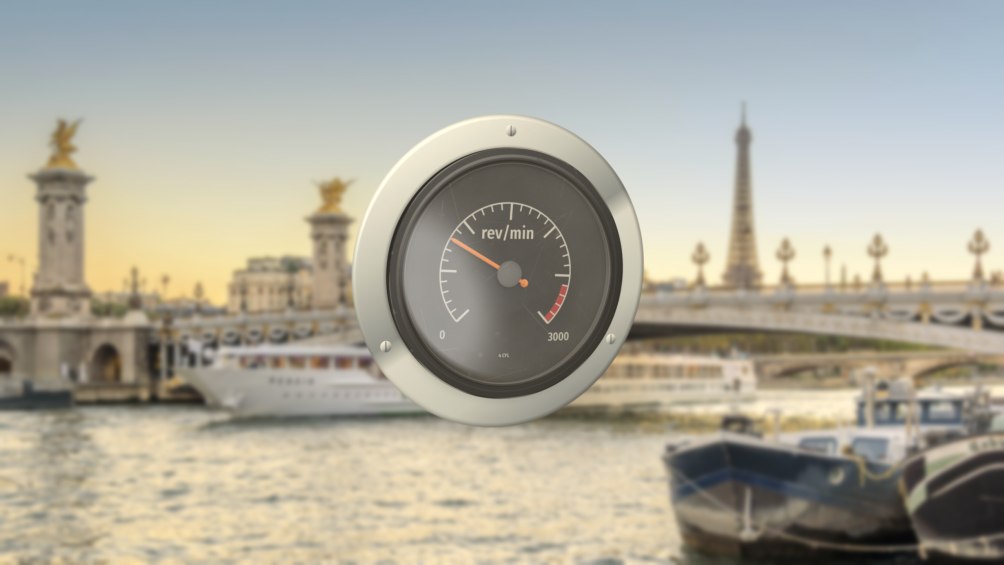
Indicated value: 800 rpm
